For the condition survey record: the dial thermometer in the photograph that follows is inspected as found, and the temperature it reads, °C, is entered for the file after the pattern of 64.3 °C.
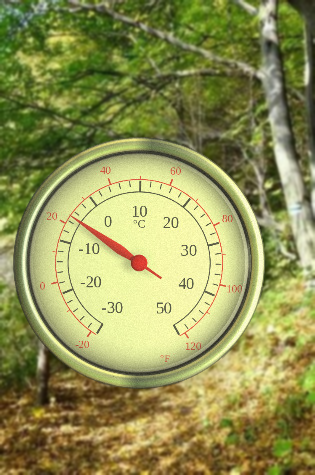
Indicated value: -5 °C
